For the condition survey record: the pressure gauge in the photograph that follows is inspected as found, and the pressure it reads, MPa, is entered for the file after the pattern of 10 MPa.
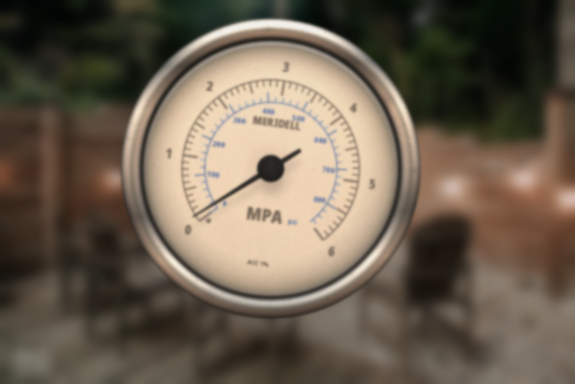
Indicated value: 0.1 MPa
